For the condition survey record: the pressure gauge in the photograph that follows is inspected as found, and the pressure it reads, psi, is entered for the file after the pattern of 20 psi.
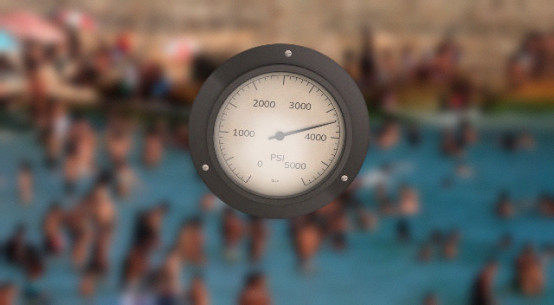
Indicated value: 3700 psi
